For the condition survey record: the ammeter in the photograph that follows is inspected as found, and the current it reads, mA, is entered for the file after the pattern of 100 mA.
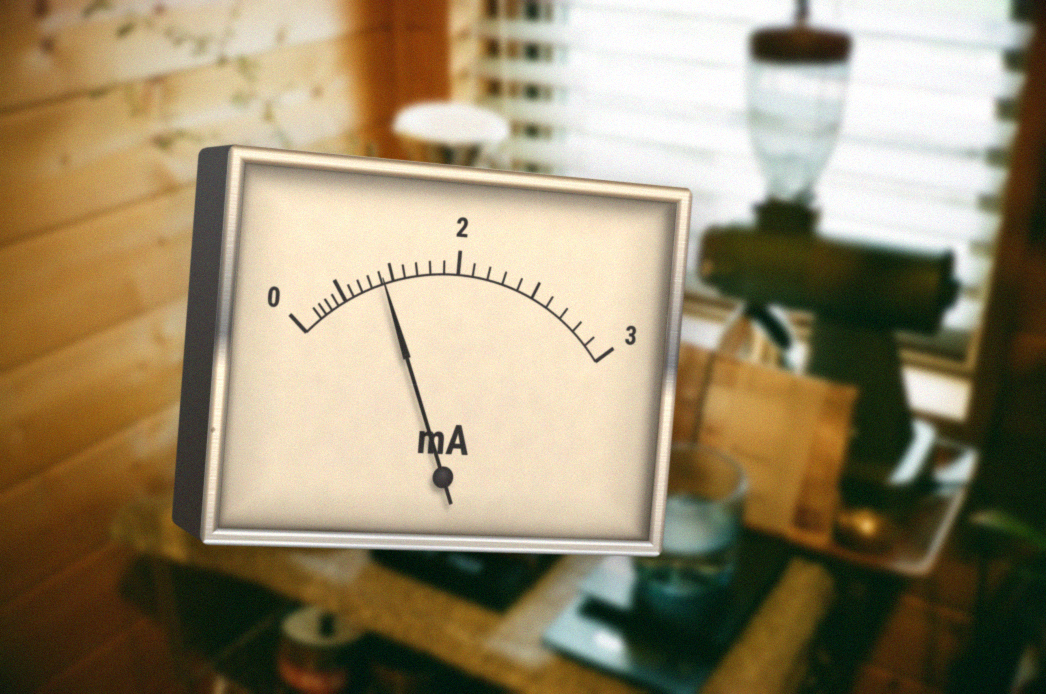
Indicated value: 1.4 mA
